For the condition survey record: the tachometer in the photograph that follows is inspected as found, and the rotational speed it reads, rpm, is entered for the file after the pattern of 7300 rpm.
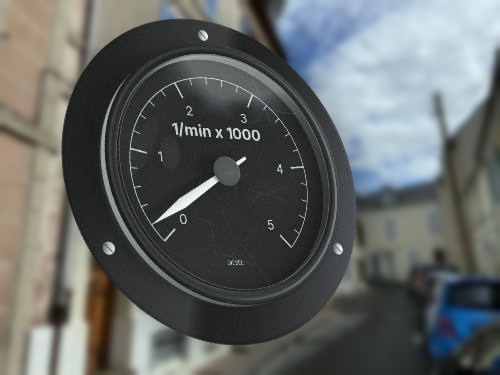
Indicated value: 200 rpm
